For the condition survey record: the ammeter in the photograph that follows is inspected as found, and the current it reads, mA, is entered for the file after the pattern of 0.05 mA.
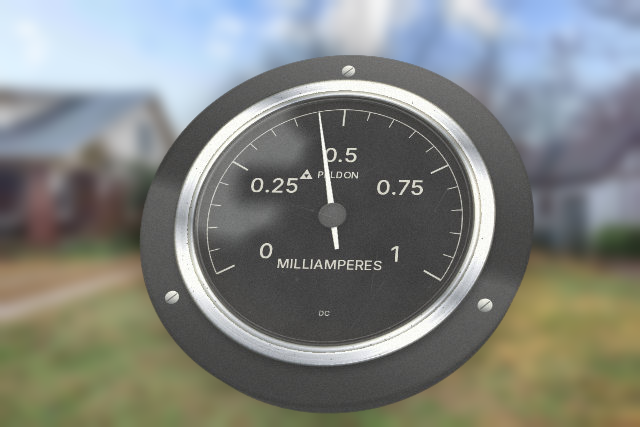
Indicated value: 0.45 mA
